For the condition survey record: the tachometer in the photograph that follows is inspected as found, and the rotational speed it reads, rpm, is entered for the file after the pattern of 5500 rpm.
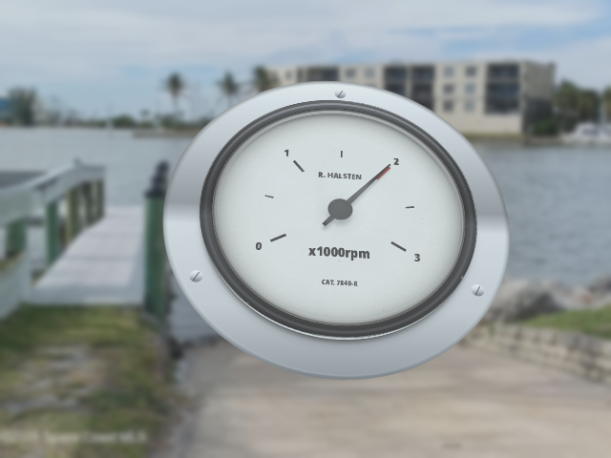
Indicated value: 2000 rpm
